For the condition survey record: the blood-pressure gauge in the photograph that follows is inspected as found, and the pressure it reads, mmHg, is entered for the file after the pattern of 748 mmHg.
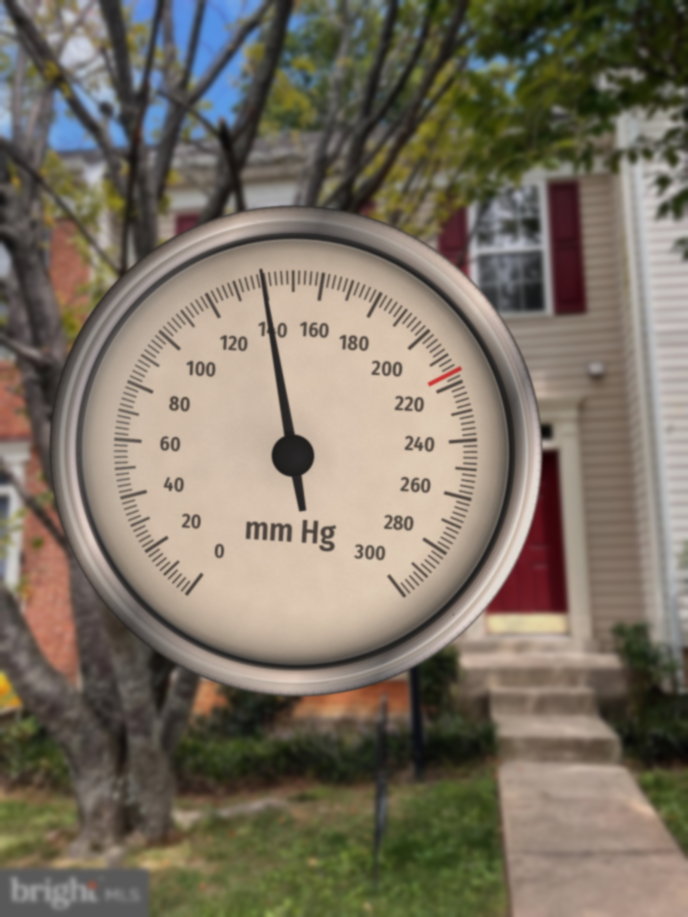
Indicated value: 140 mmHg
